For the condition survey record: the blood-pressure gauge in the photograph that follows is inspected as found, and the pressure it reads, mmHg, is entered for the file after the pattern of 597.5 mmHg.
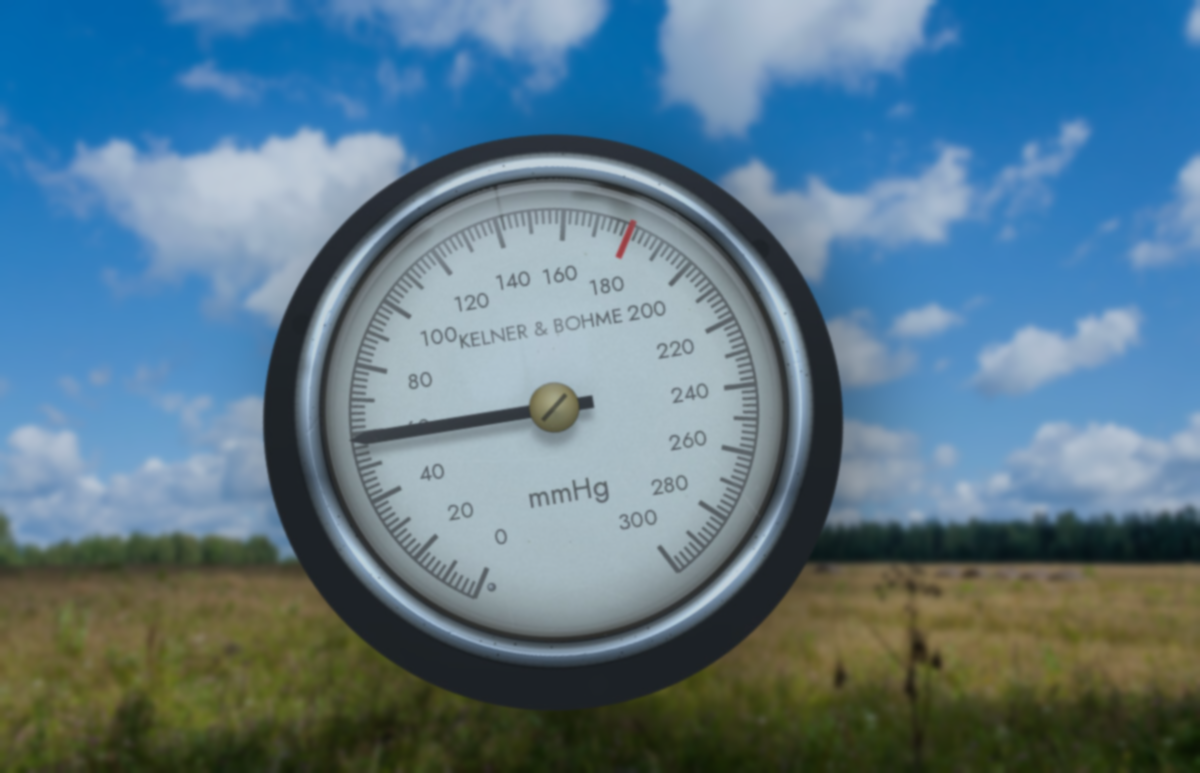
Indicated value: 58 mmHg
